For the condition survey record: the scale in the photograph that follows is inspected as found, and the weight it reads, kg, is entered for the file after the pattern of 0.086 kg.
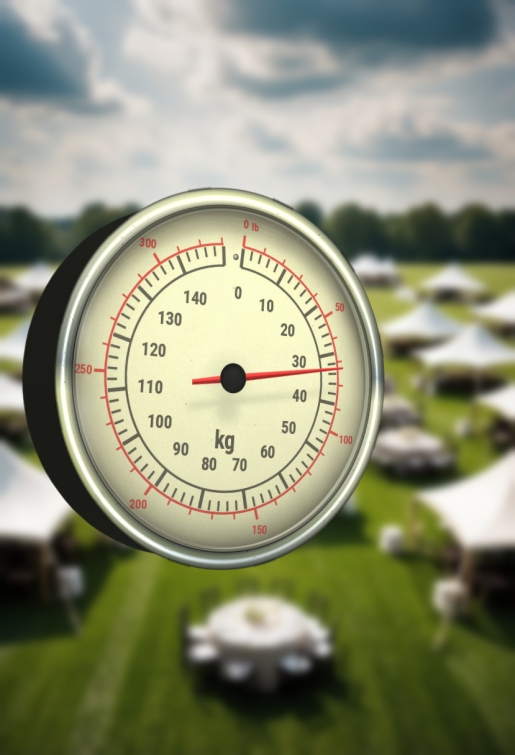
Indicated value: 33 kg
